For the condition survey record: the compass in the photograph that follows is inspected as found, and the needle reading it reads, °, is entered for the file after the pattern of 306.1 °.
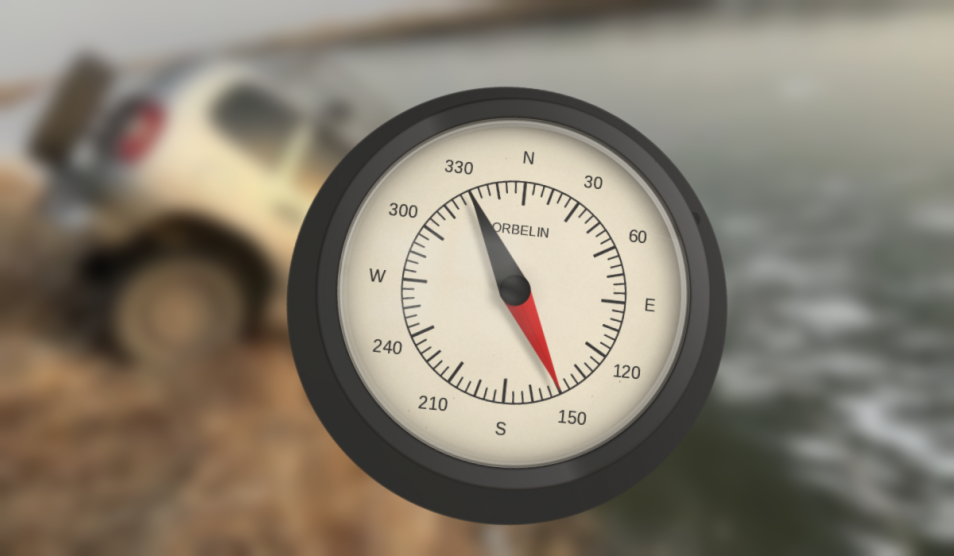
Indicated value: 150 °
